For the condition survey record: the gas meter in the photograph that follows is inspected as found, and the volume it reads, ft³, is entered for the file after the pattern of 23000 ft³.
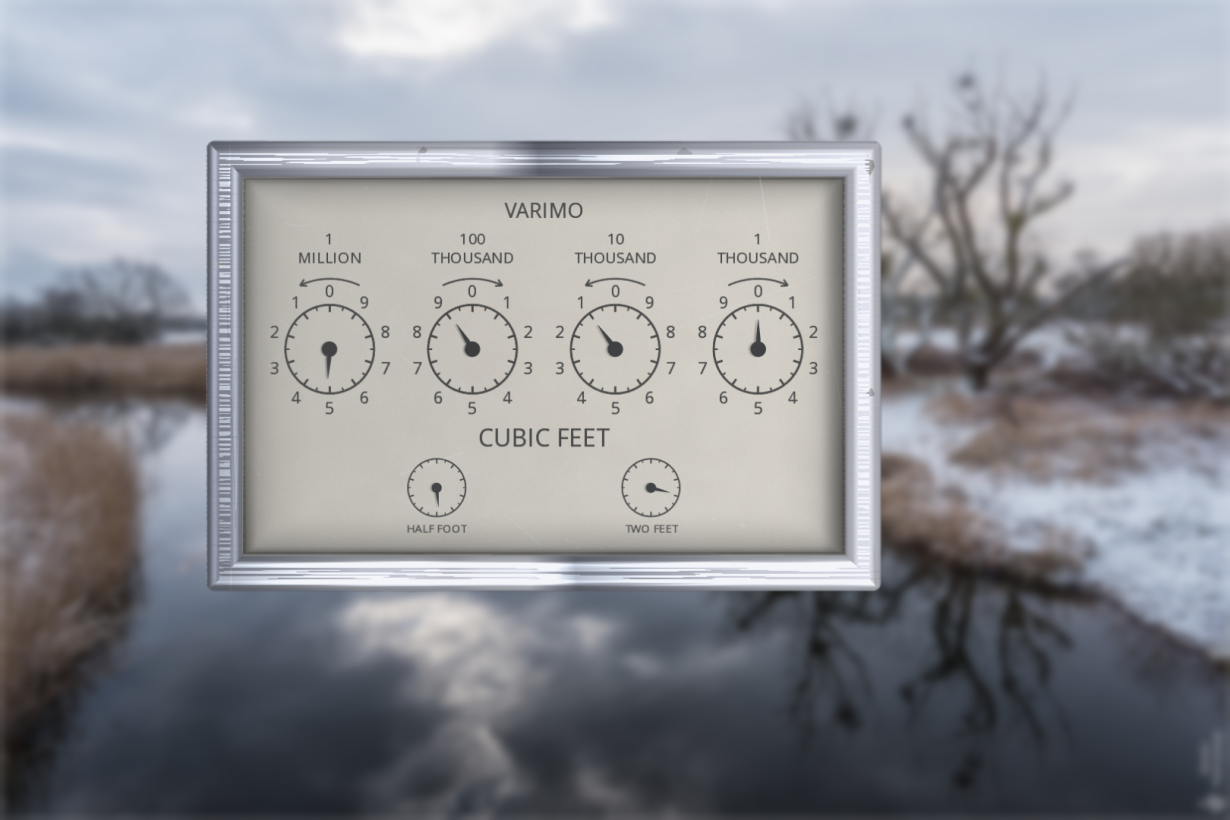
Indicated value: 491000 ft³
